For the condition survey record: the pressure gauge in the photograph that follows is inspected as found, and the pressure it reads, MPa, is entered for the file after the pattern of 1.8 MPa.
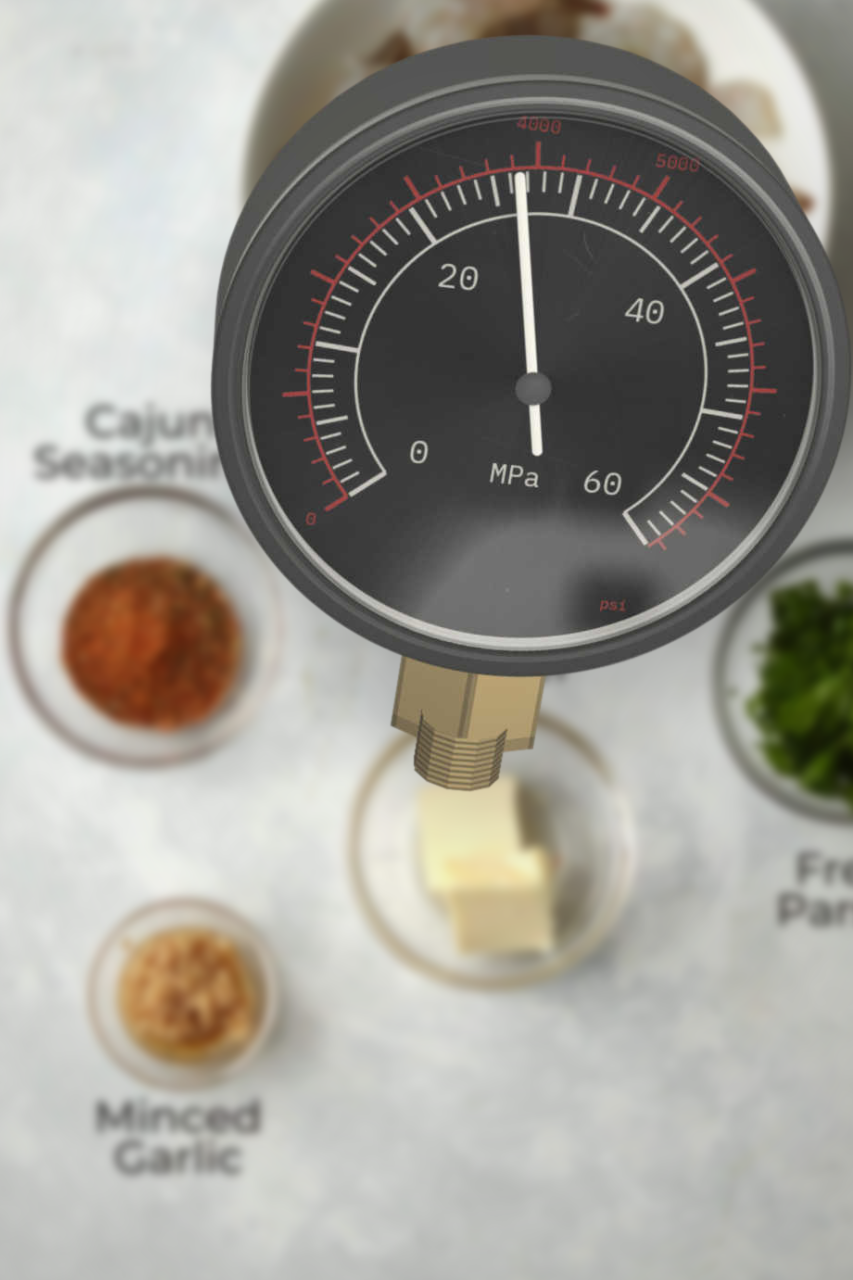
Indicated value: 26.5 MPa
